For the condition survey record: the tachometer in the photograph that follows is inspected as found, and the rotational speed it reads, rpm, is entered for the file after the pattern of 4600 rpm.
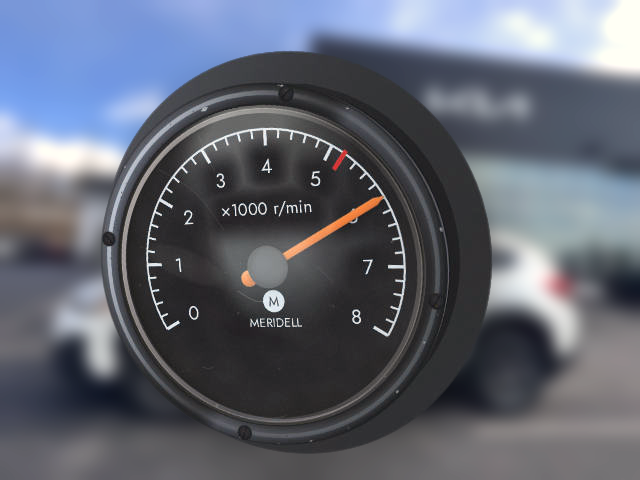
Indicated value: 6000 rpm
